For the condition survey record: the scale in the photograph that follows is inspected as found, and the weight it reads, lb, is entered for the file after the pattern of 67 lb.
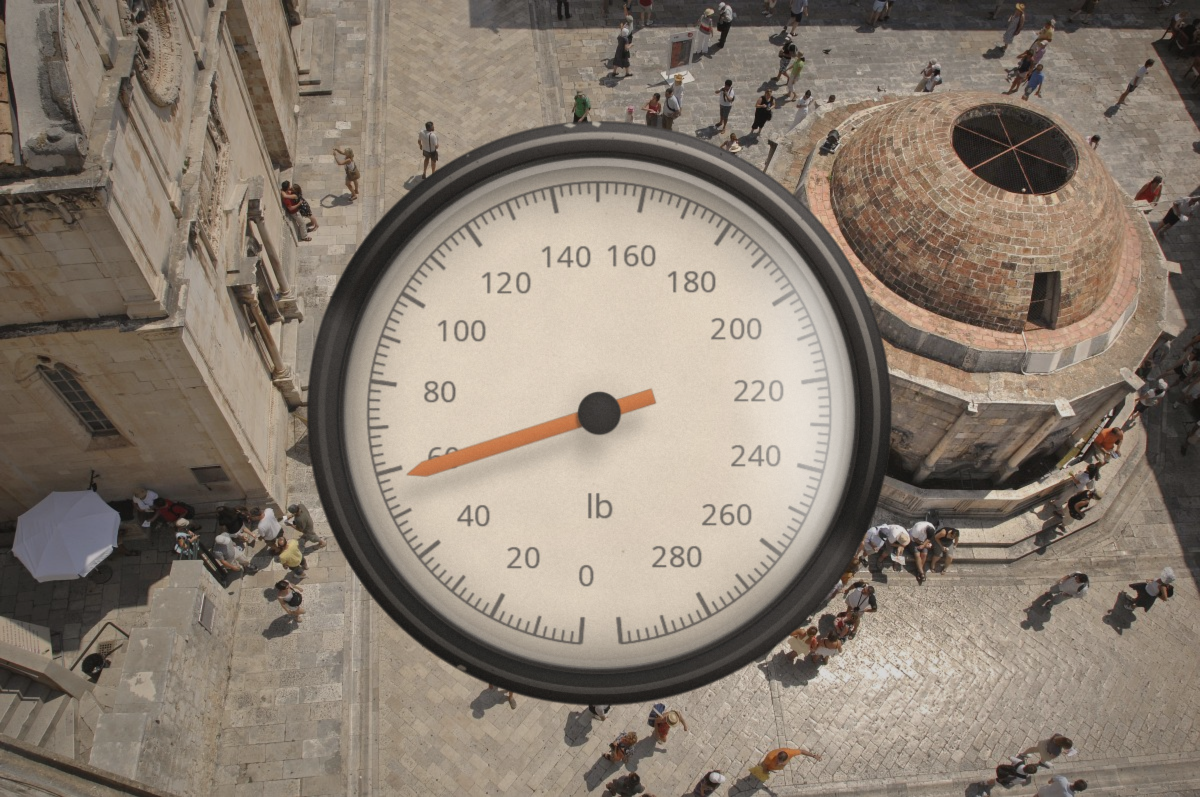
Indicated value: 58 lb
